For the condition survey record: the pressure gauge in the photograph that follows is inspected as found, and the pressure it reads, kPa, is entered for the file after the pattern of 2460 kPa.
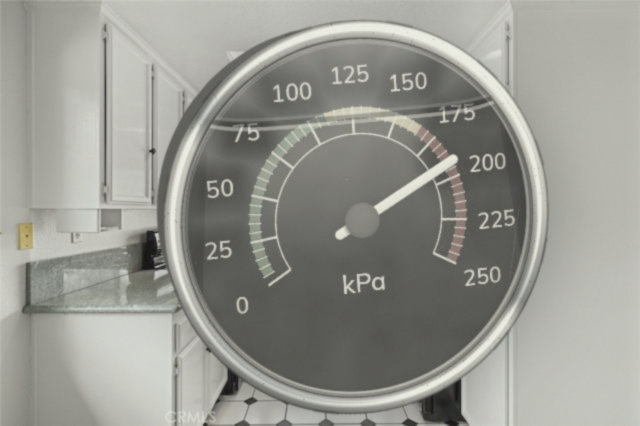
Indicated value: 190 kPa
